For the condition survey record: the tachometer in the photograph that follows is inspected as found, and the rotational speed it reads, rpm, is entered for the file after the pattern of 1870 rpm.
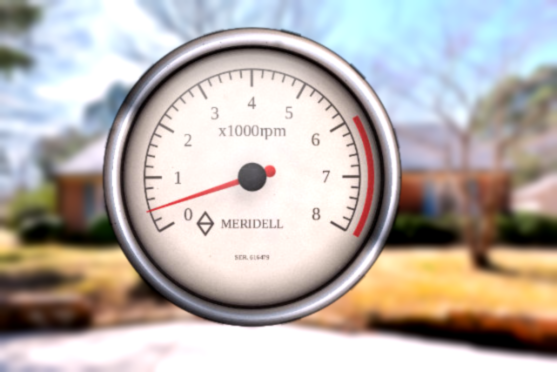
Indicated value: 400 rpm
